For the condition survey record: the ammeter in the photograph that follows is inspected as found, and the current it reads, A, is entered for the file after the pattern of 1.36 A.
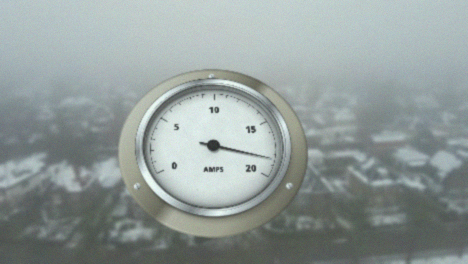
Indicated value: 18.5 A
